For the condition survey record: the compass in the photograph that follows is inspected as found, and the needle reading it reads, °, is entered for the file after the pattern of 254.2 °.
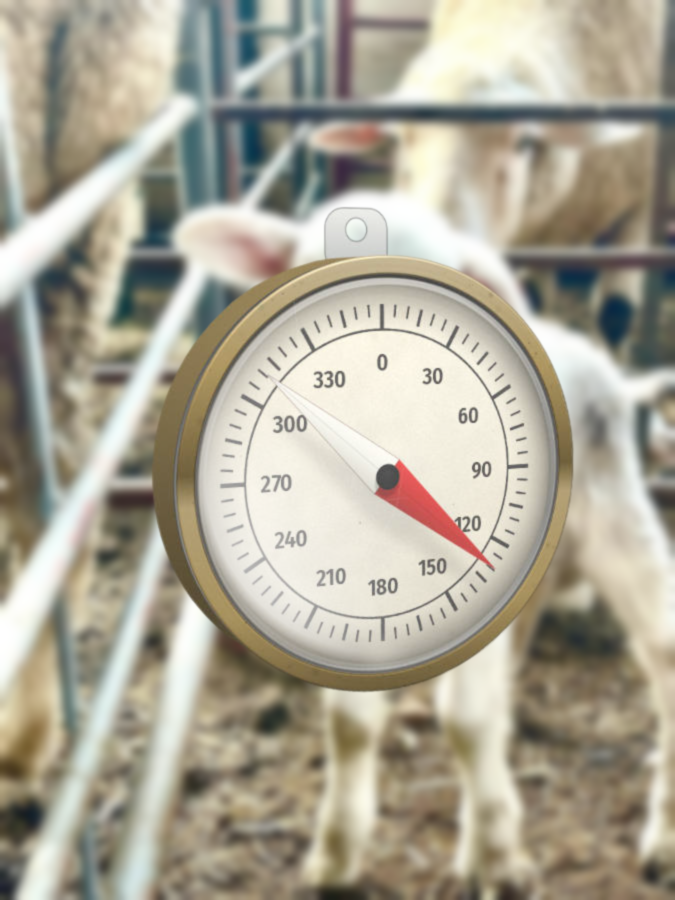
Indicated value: 130 °
